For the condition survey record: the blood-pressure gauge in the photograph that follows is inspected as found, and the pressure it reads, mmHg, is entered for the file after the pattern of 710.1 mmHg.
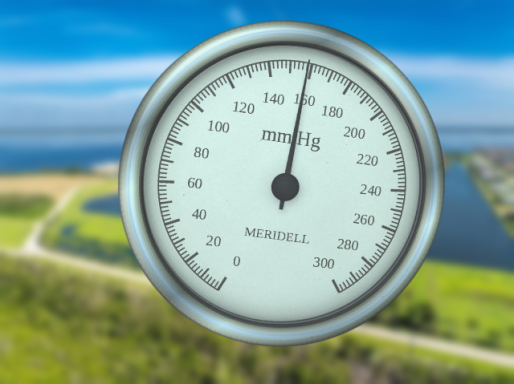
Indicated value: 158 mmHg
